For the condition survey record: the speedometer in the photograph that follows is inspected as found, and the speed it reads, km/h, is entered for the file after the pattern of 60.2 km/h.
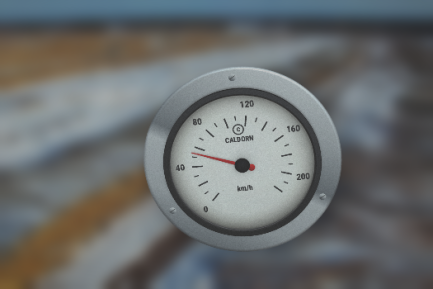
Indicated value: 55 km/h
